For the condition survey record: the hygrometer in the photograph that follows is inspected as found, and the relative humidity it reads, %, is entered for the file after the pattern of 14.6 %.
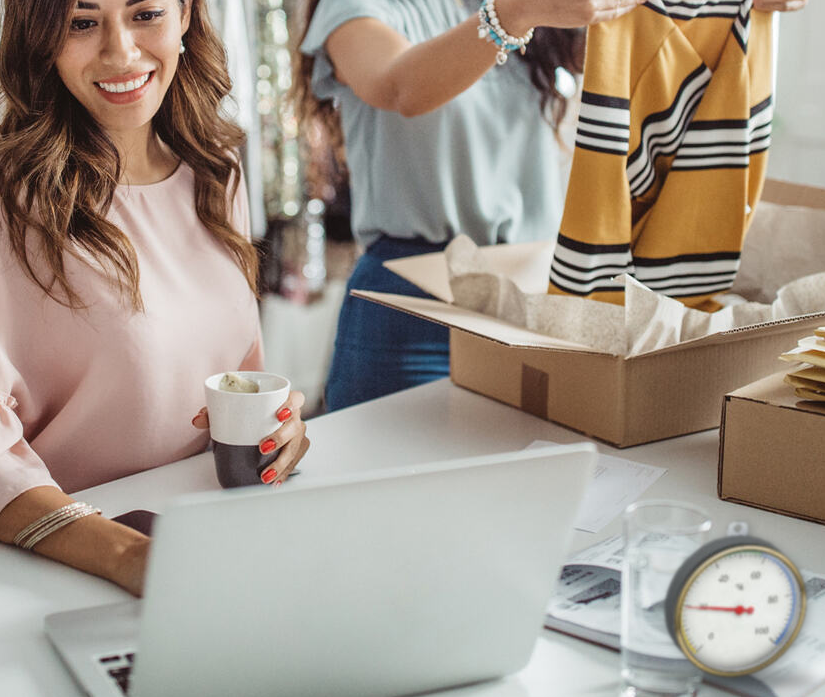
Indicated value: 20 %
